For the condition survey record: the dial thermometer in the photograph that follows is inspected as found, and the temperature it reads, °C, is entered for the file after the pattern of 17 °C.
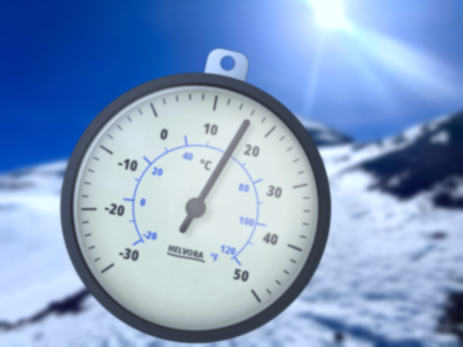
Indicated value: 16 °C
